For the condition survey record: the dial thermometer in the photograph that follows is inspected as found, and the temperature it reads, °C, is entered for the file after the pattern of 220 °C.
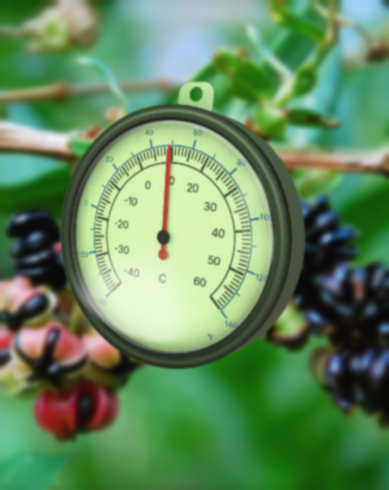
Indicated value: 10 °C
